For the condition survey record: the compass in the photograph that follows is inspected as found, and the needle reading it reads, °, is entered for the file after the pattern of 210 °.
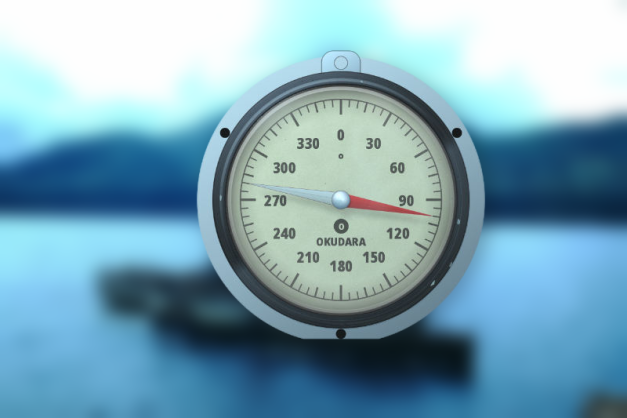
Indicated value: 100 °
